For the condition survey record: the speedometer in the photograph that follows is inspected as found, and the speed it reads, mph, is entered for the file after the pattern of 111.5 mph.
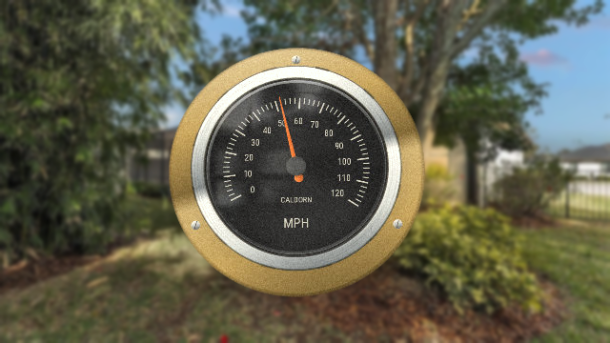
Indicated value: 52 mph
